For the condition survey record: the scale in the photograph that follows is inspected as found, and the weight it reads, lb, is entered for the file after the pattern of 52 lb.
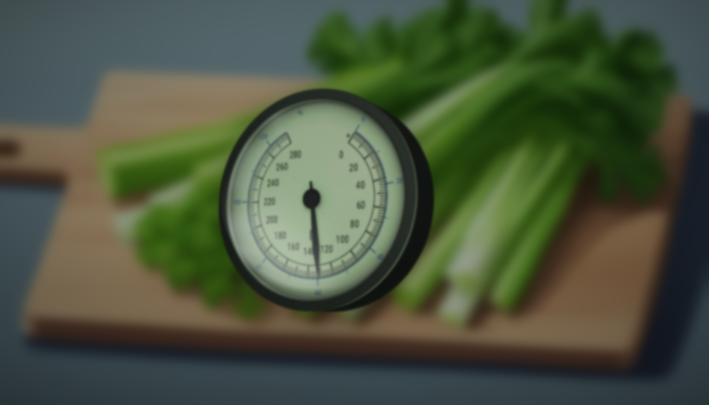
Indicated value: 130 lb
